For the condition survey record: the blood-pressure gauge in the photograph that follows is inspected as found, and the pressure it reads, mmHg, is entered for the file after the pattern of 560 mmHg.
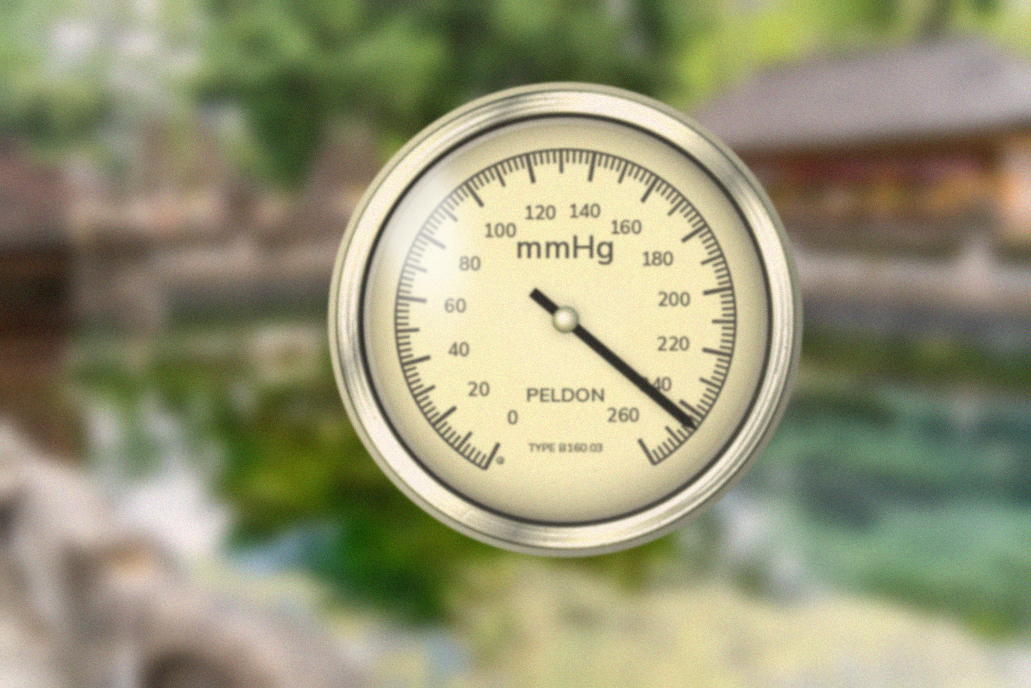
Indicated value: 244 mmHg
